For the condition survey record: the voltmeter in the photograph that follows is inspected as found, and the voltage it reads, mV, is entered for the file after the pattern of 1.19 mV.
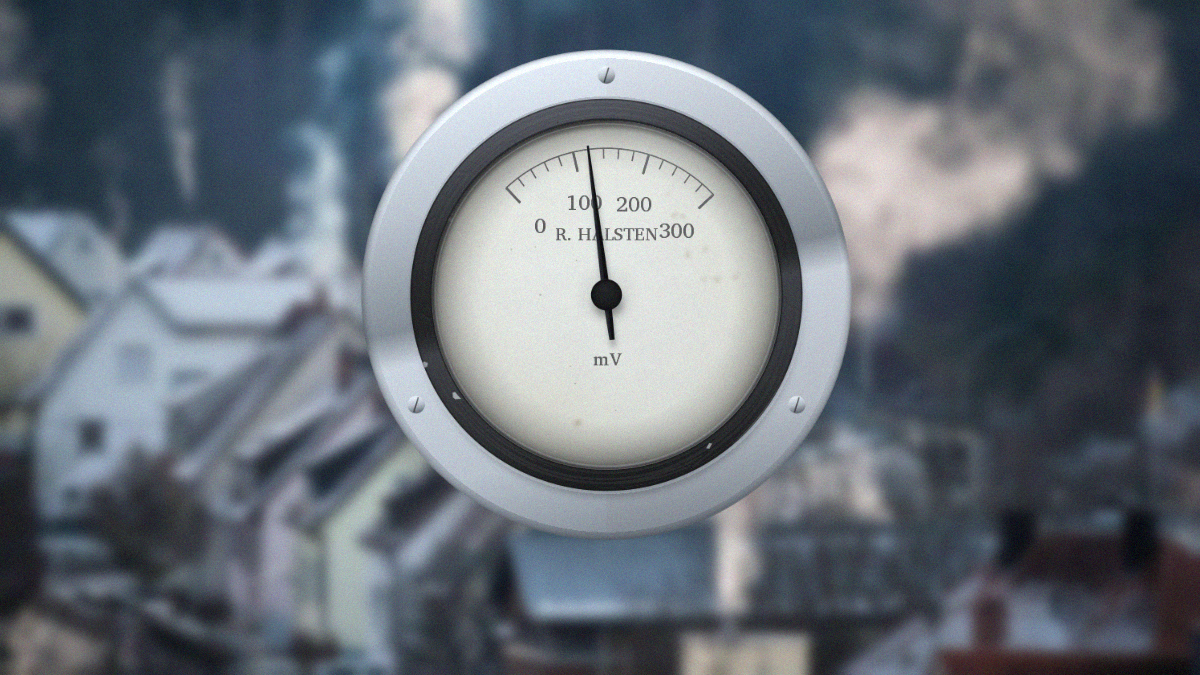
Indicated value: 120 mV
